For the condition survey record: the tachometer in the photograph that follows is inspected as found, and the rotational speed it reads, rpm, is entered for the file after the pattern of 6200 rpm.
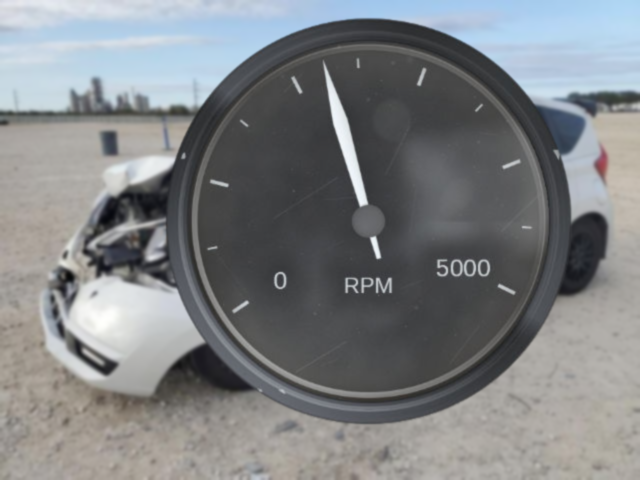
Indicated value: 2250 rpm
